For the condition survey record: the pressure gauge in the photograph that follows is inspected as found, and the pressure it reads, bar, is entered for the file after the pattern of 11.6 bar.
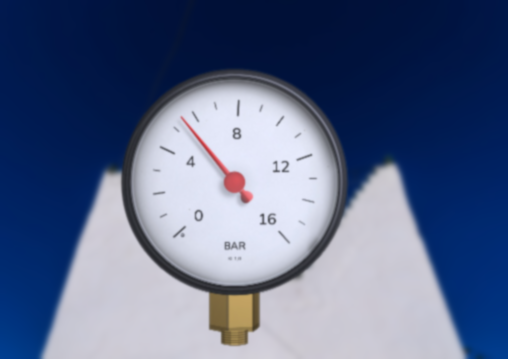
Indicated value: 5.5 bar
